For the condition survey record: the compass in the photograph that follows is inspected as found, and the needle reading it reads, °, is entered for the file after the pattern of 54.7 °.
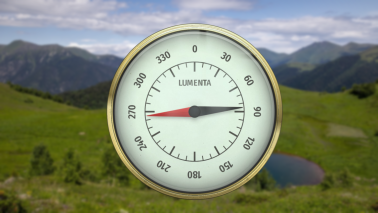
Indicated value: 265 °
